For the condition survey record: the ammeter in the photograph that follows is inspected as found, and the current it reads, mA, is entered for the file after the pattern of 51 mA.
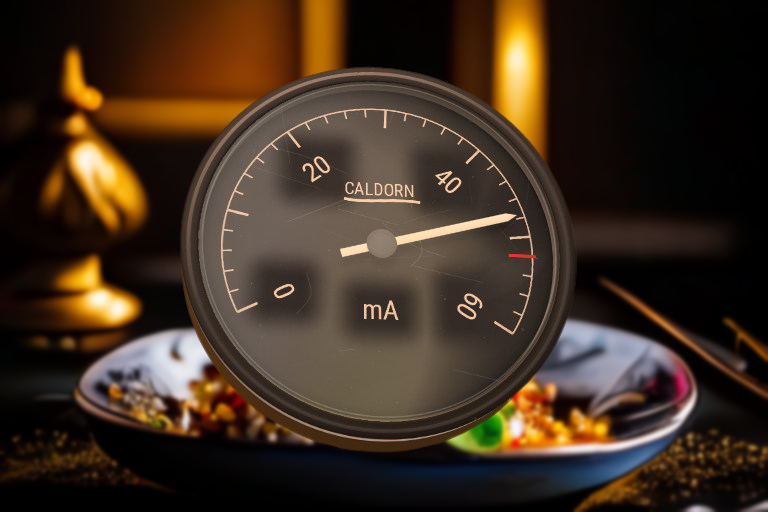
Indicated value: 48 mA
